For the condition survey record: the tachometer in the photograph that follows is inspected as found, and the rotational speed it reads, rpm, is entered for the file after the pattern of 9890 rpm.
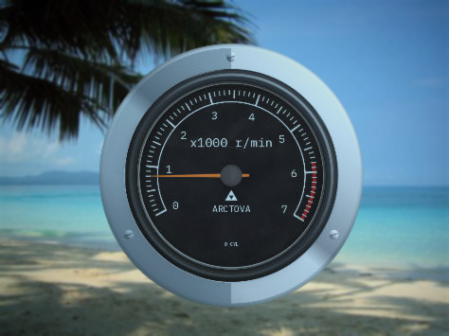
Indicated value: 800 rpm
